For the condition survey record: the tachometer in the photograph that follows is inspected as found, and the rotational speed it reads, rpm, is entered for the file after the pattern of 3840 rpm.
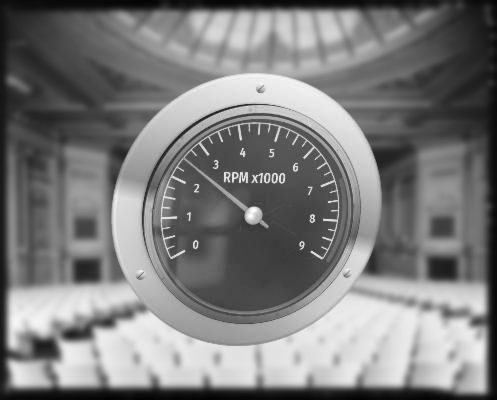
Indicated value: 2500 rpm
